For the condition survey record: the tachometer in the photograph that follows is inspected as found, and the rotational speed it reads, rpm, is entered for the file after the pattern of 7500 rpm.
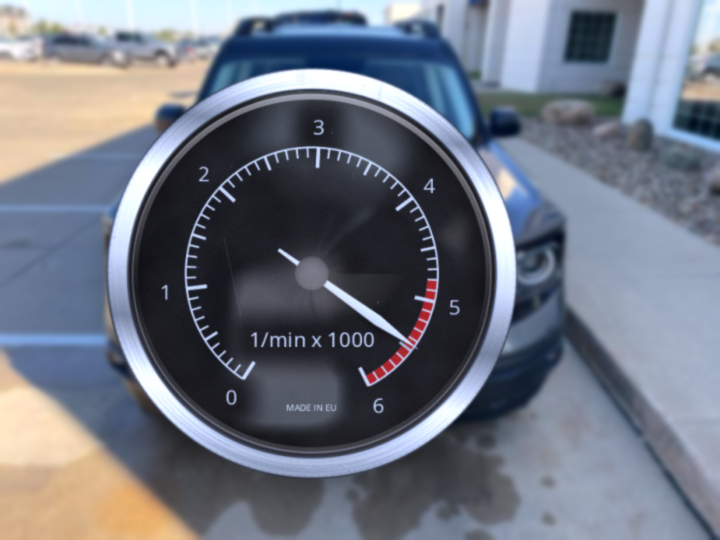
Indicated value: 5450 rpm
